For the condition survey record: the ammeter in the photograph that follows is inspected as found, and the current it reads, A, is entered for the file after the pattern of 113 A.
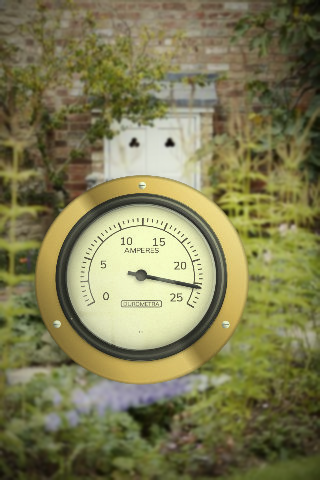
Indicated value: 23 A
